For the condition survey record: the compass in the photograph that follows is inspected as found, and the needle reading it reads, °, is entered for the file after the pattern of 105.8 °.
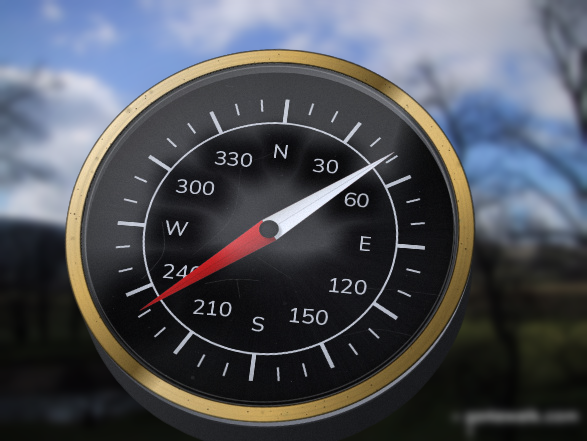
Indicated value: 230 °
